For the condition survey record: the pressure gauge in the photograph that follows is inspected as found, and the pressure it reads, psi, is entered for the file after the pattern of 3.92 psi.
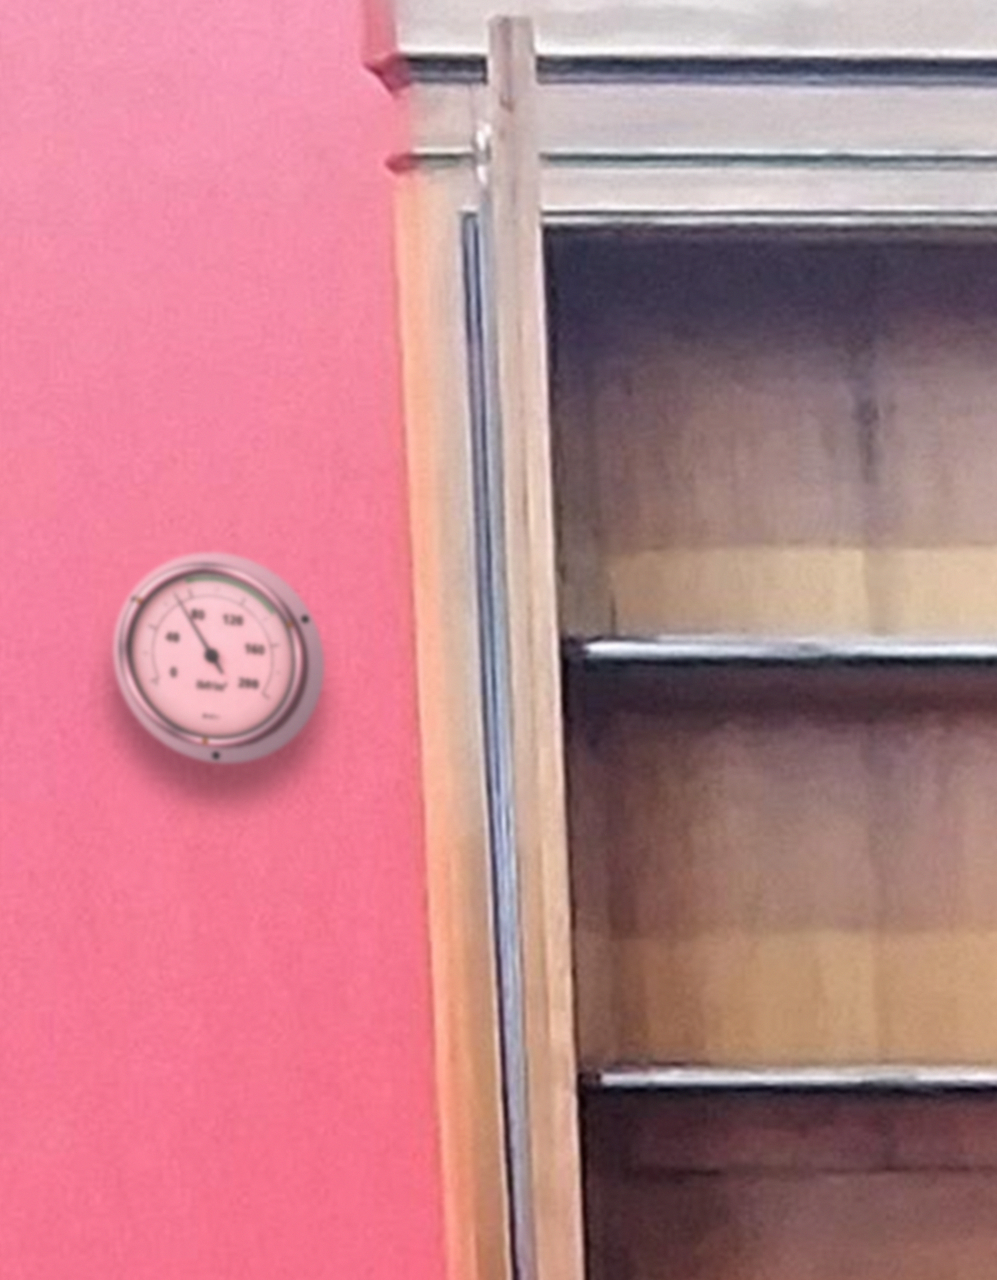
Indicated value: 70 psi
